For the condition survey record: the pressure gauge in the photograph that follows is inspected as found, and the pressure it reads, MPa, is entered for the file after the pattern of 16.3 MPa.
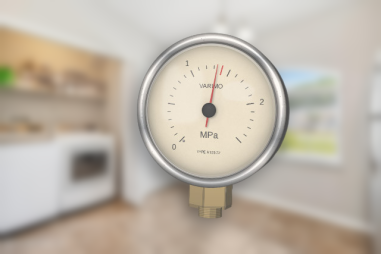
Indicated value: 1.35 MPa
